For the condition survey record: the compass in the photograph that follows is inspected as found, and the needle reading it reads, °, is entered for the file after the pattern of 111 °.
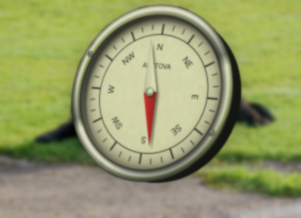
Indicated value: 170 °
